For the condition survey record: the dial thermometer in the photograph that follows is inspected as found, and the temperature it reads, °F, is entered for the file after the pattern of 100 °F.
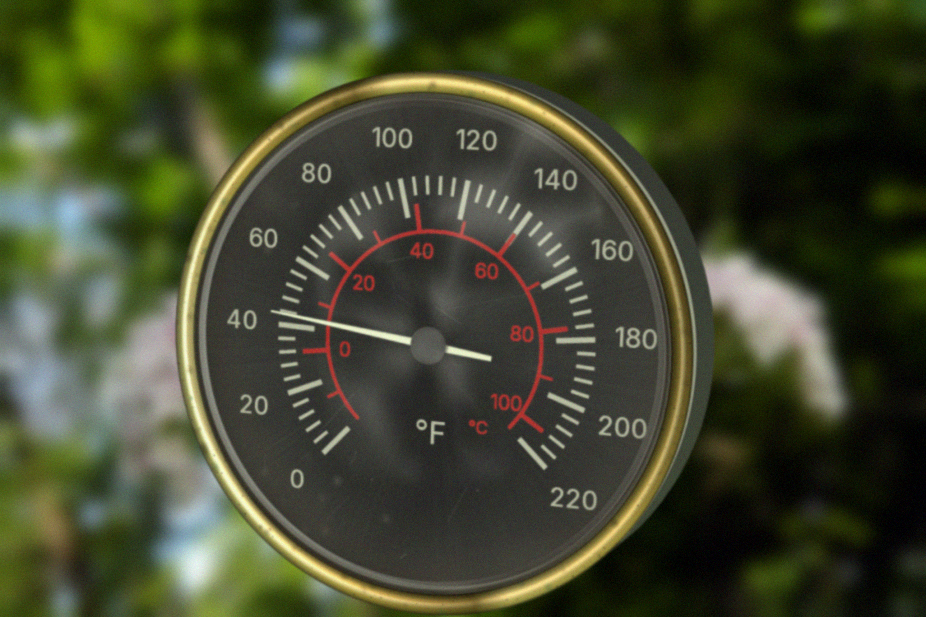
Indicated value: 44 °F
